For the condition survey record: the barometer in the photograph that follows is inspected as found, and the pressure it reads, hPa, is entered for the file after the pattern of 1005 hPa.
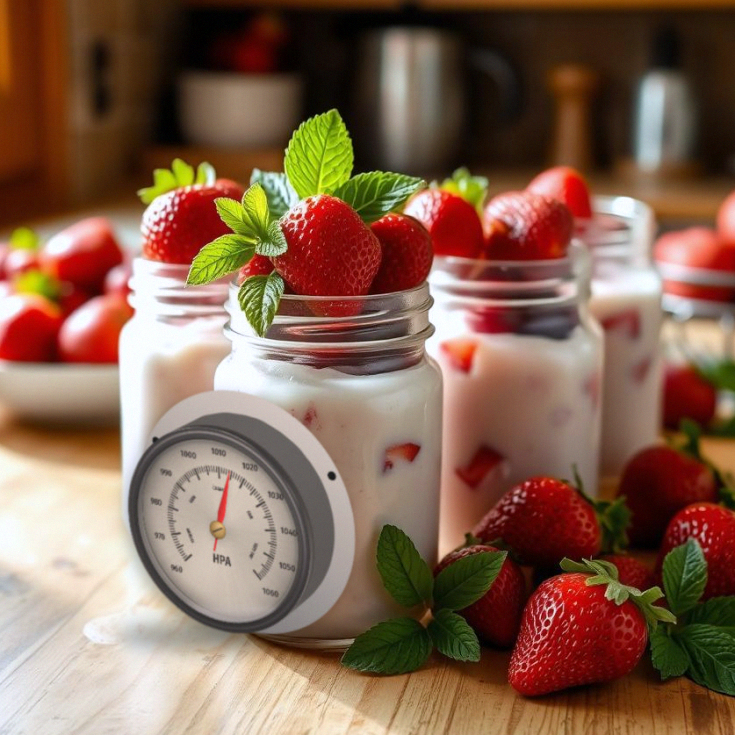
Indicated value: 1015 hPa
